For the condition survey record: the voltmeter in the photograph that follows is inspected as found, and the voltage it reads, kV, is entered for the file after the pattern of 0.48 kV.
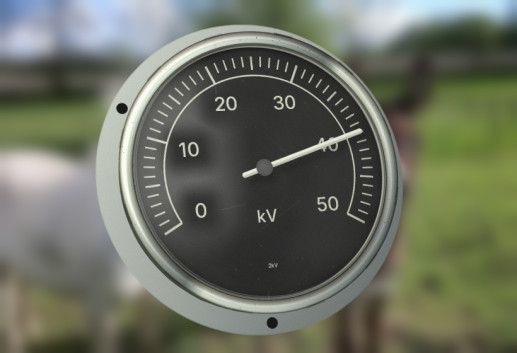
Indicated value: 40 kV
